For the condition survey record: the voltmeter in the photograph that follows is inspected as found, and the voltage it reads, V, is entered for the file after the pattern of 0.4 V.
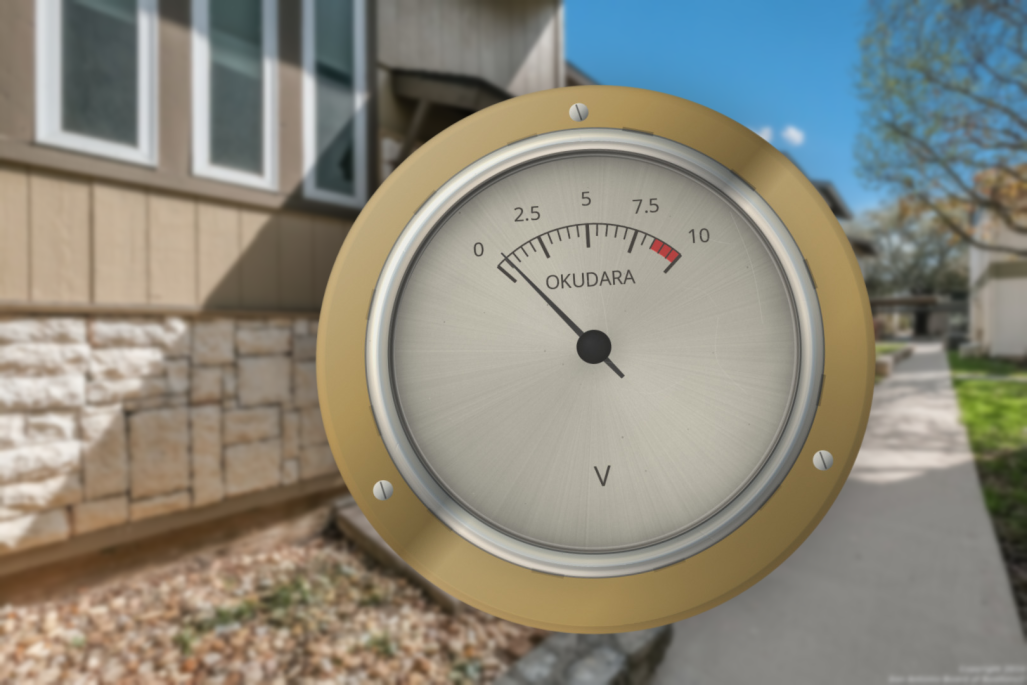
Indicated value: 0.5 V
